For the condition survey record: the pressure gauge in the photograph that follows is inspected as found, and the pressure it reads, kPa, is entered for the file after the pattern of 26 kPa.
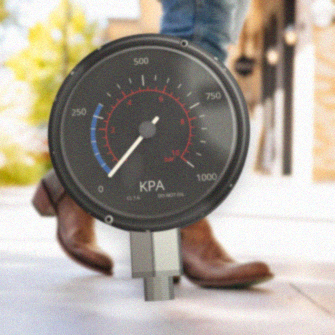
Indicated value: 0 kPa
